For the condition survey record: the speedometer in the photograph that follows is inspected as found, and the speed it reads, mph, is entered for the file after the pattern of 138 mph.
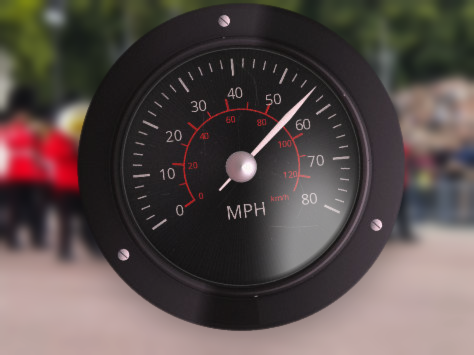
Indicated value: 56 mph
